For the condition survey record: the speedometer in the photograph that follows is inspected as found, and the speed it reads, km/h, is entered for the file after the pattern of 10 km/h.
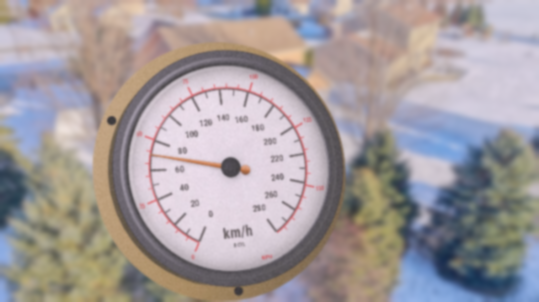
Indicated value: 70 km/h
